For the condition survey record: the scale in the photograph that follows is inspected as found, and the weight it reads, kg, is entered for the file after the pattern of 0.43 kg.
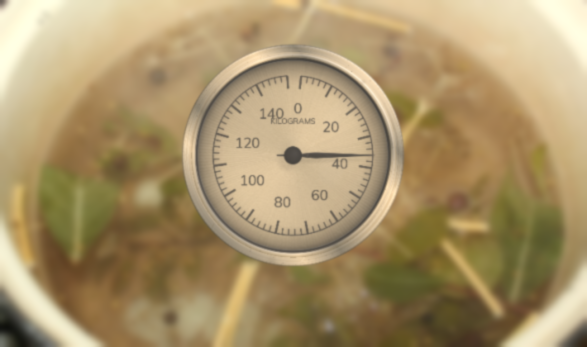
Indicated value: 36 kg
